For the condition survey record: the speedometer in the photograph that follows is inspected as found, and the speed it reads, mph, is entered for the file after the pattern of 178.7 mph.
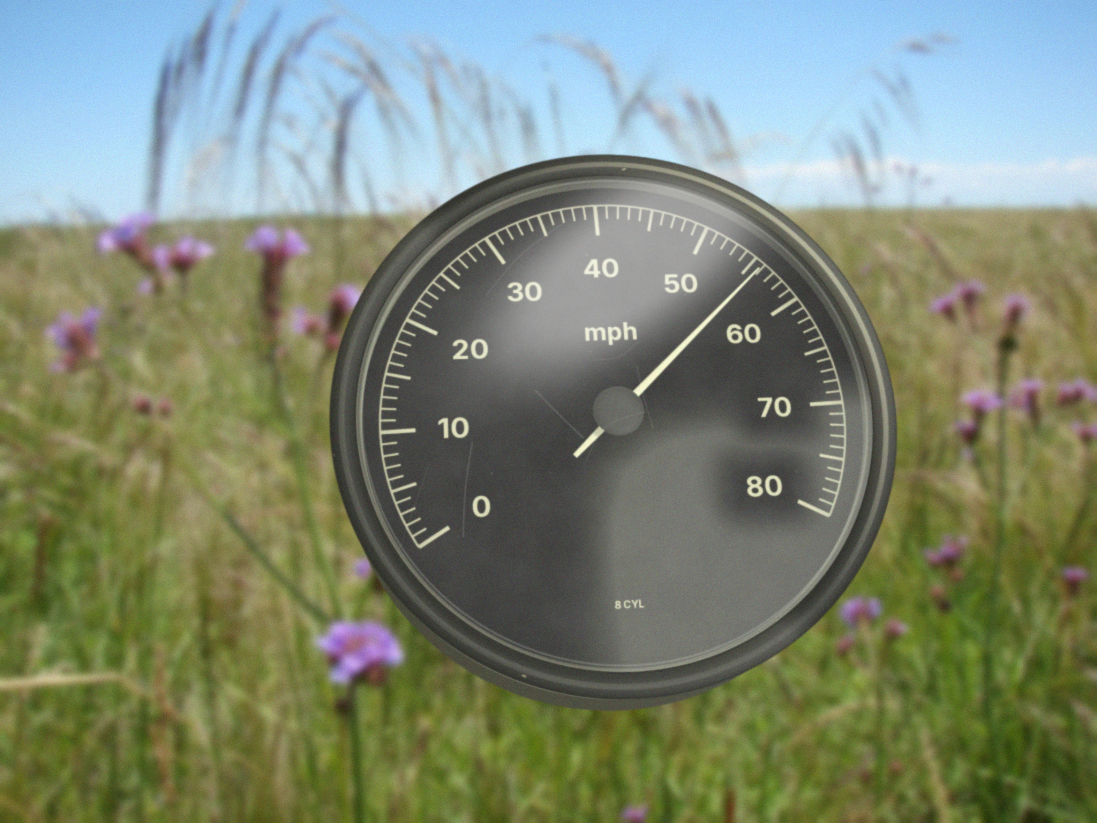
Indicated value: 56 mph
